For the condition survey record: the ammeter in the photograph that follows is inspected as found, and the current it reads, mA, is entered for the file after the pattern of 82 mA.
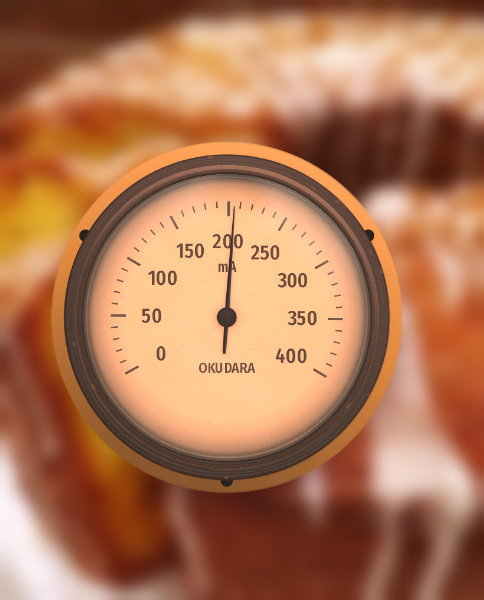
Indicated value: 205 mA
